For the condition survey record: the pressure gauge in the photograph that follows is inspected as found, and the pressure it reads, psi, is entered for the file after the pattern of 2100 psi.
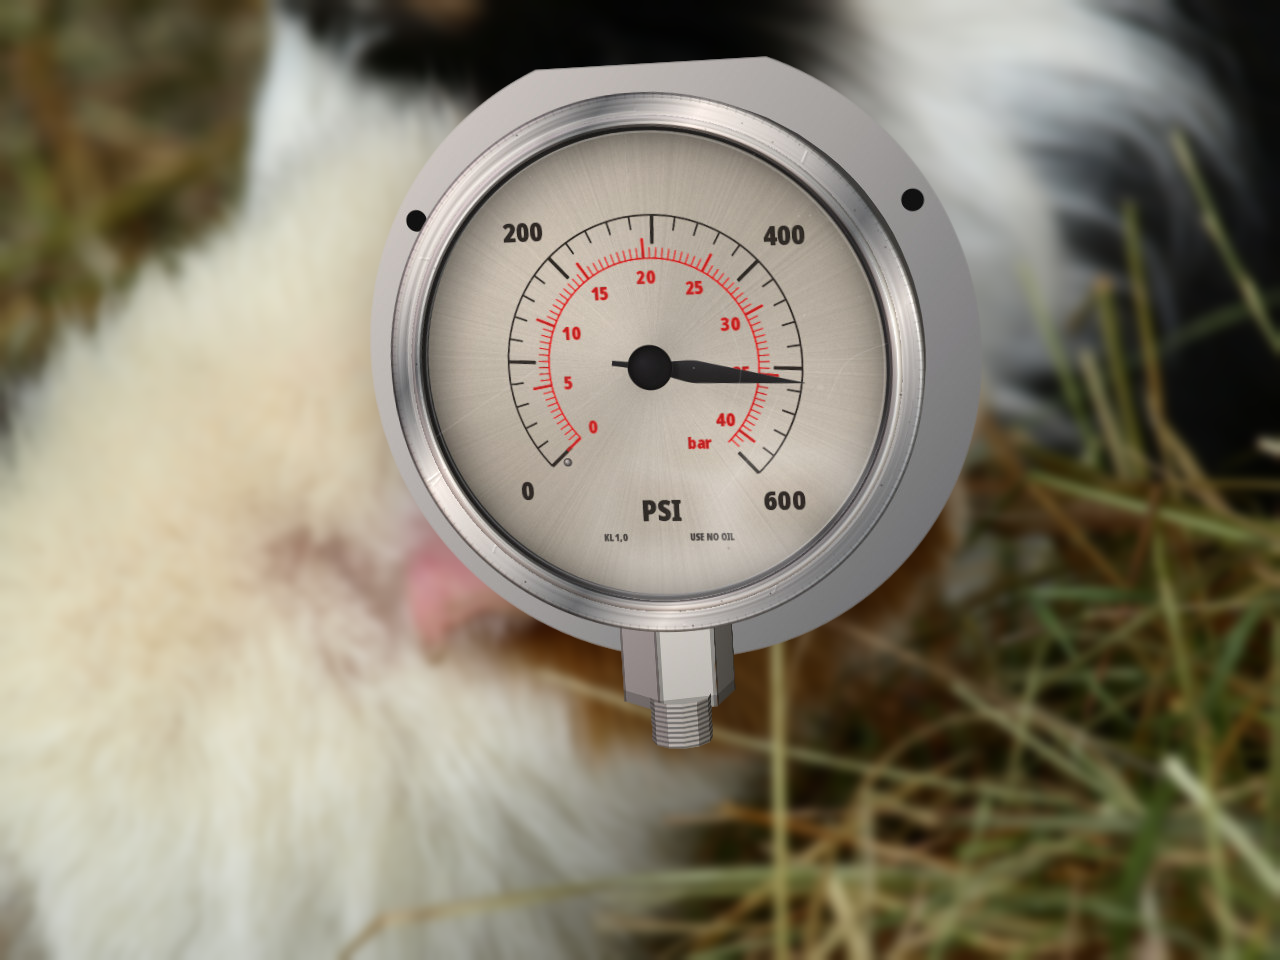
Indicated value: 510 psi
